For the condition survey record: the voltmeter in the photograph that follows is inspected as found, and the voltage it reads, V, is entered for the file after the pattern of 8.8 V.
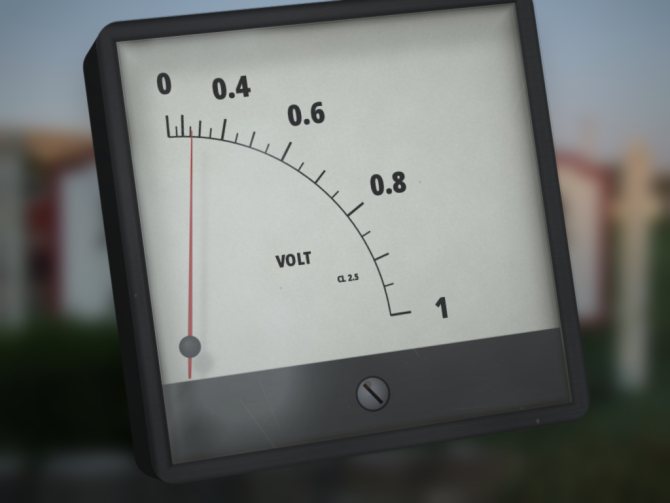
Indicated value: 0.25 V
